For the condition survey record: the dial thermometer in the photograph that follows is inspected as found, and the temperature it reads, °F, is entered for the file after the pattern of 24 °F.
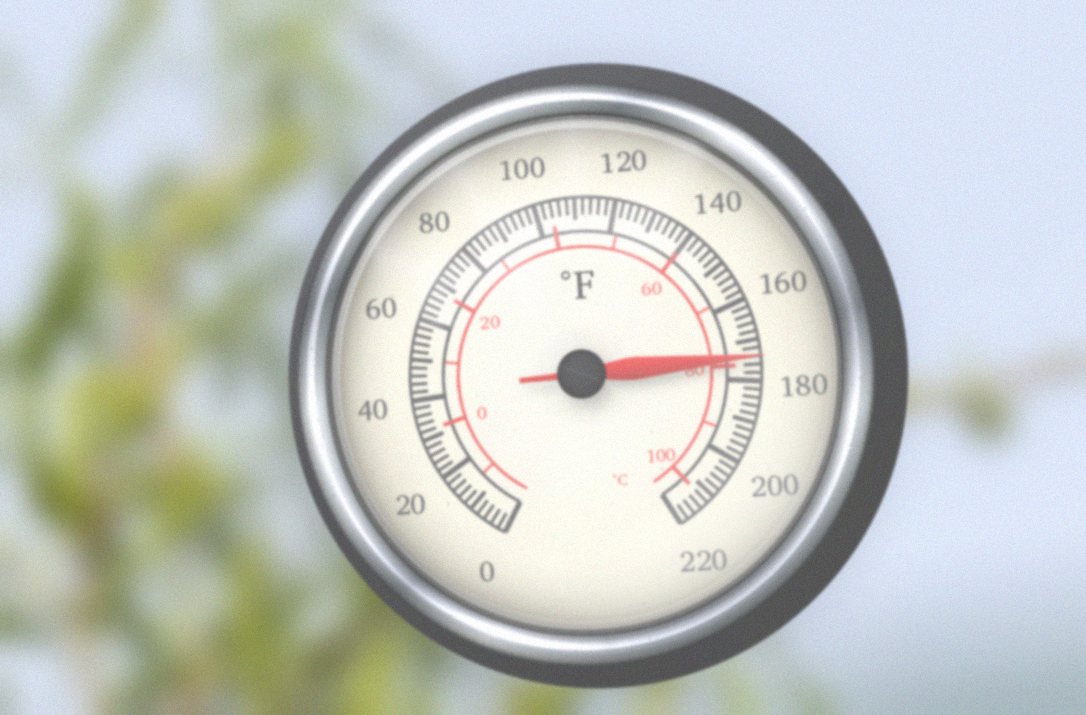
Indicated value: 174 °F
